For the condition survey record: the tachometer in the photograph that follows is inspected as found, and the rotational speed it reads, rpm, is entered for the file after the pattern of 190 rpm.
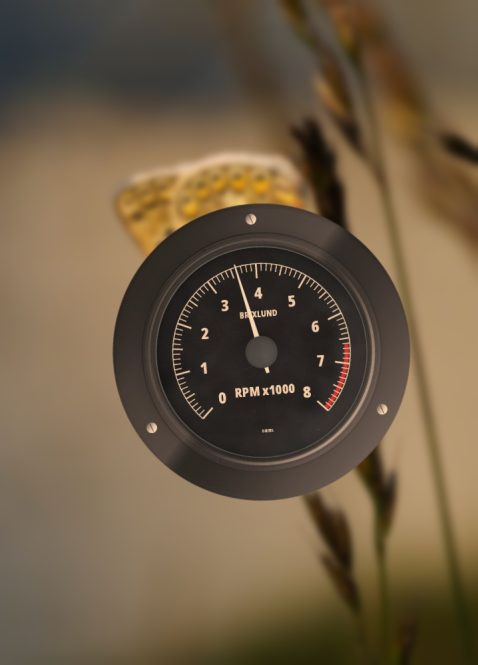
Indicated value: 3600 rpm
